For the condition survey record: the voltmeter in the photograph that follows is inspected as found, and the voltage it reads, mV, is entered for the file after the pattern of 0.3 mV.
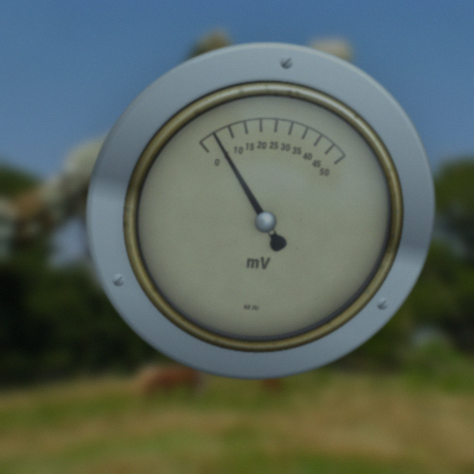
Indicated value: 5 mV
